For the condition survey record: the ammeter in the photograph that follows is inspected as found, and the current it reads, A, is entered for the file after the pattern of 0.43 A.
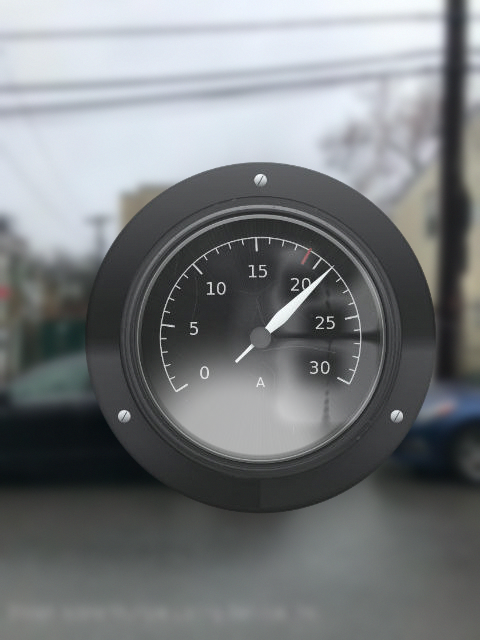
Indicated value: 21 A
